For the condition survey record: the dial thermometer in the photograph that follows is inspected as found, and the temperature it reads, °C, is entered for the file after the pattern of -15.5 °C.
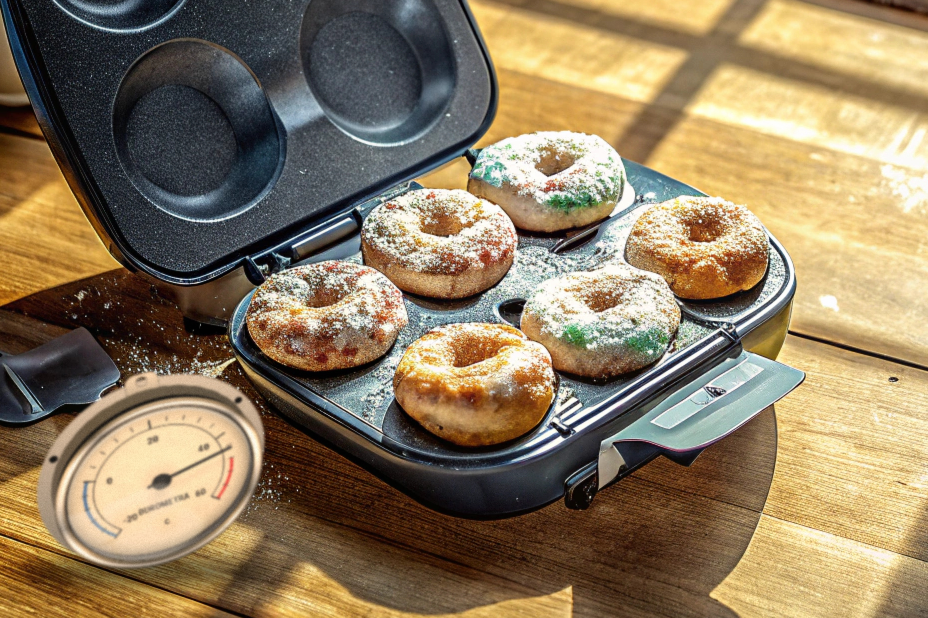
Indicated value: 44 °C
